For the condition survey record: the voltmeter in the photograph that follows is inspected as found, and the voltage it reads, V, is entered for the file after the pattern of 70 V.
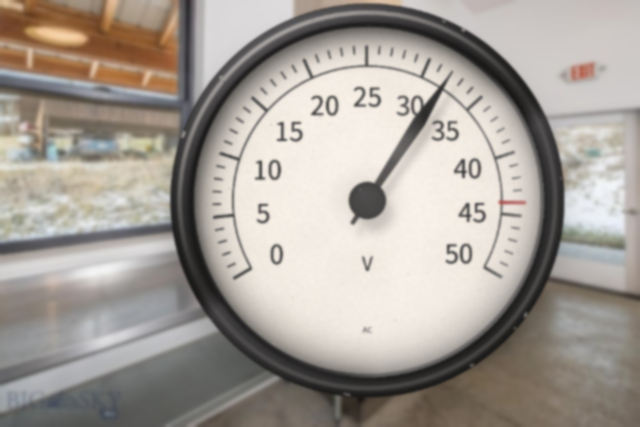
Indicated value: 32 V
